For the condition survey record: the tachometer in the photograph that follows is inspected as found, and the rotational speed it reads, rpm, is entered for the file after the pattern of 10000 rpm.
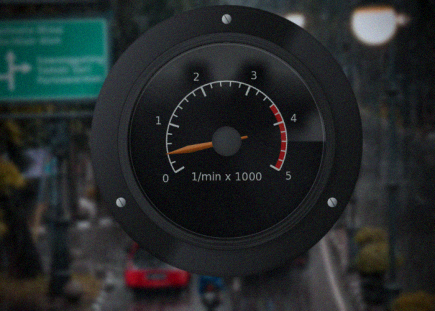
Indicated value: 400 rpm
